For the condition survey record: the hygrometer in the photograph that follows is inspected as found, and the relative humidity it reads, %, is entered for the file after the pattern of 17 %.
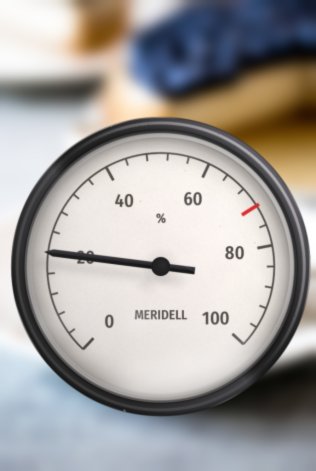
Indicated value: 20 %
